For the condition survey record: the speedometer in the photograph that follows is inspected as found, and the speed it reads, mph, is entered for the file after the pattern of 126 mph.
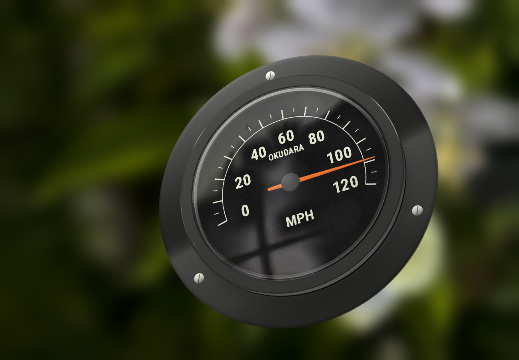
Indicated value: 110 mph
